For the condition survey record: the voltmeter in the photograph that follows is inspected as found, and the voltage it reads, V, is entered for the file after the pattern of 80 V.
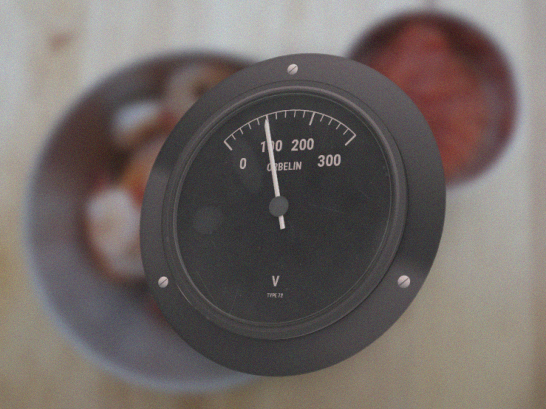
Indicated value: 100 V
